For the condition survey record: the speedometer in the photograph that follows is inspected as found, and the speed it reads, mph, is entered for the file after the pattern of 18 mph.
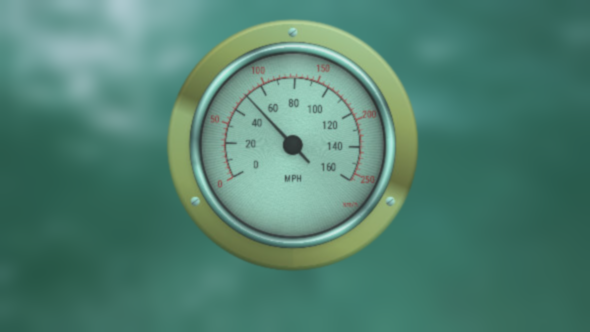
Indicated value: 50 mph
